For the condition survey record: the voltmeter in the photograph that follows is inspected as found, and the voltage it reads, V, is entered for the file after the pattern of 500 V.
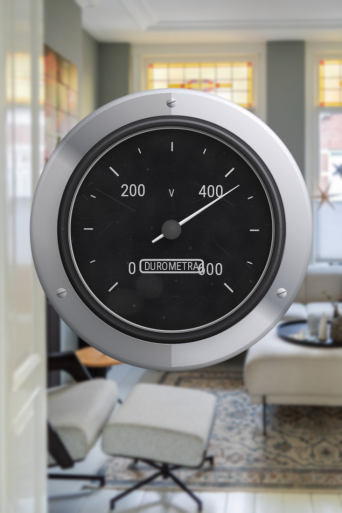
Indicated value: 425 V
